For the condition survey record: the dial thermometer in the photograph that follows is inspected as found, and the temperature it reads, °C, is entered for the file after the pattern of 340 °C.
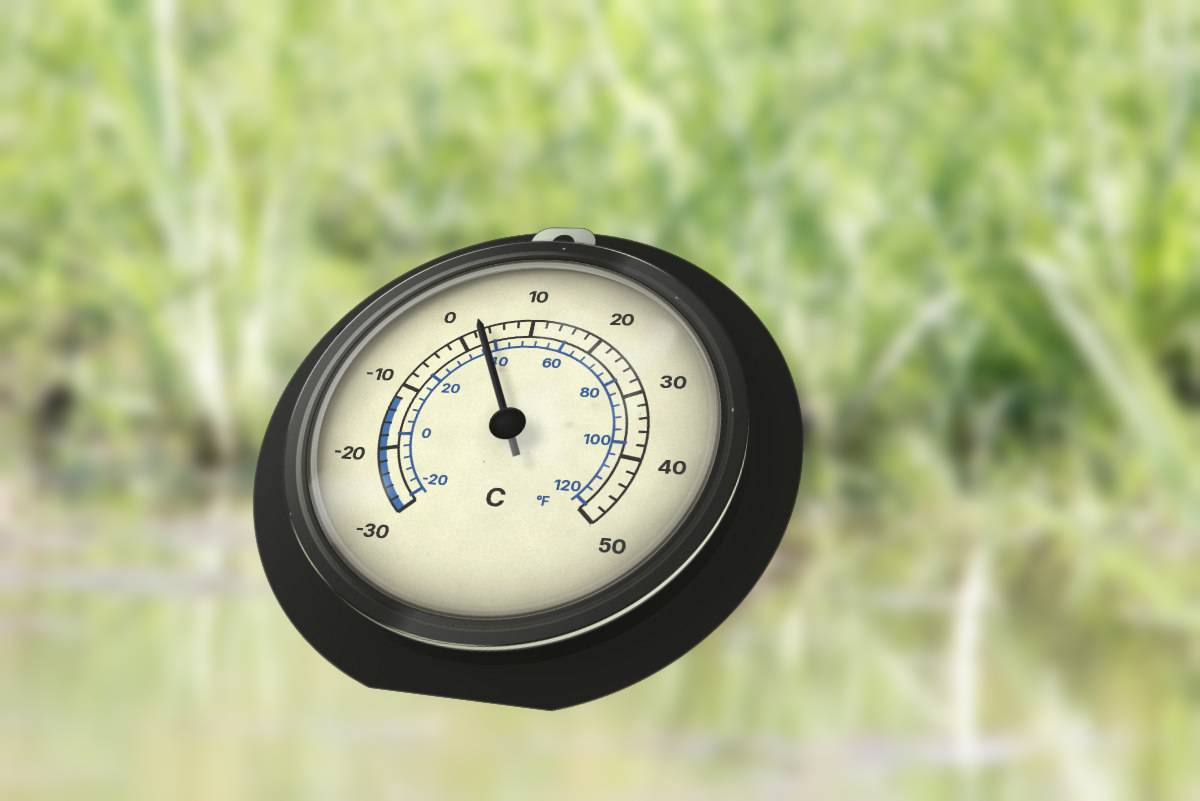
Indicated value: 3 °C
